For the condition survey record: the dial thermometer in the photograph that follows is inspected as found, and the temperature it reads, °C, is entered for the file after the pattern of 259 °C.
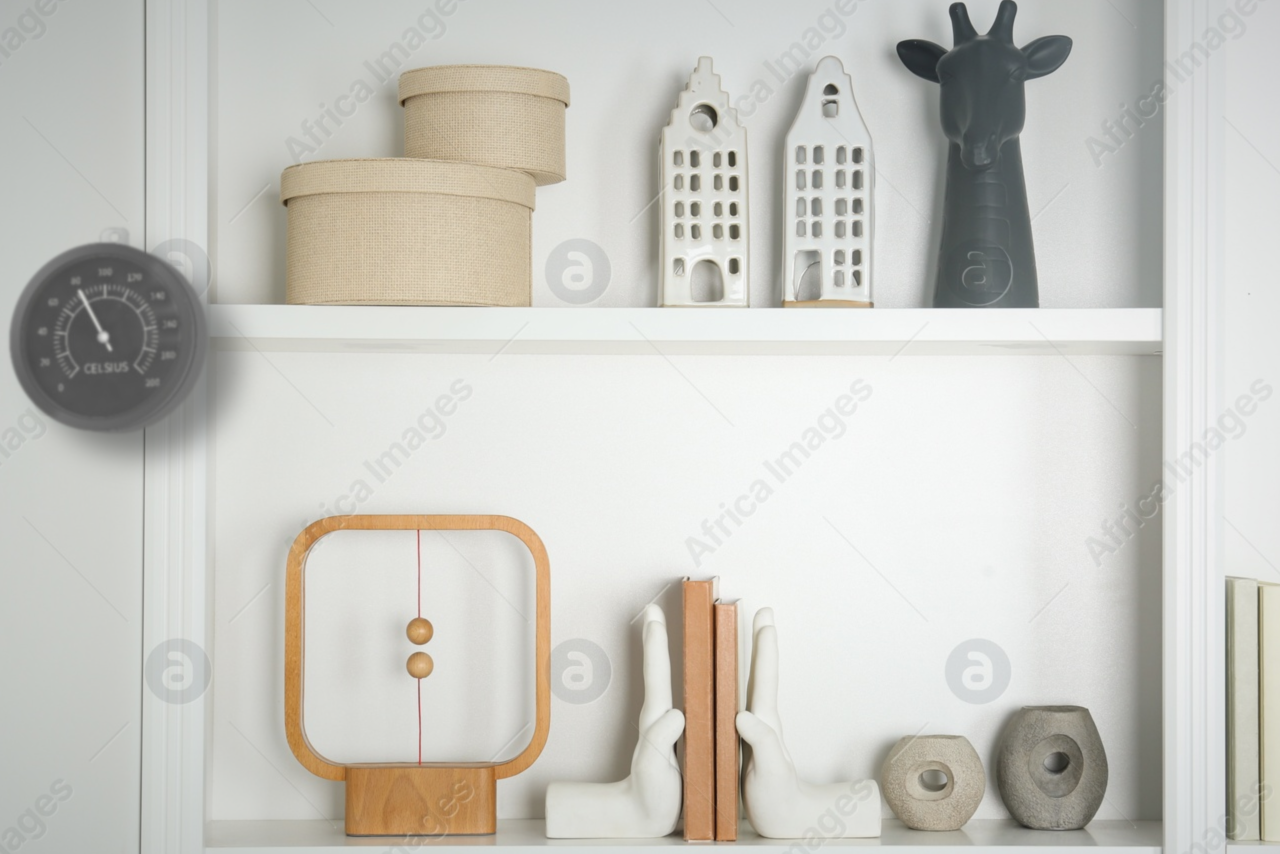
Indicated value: 80 °C
